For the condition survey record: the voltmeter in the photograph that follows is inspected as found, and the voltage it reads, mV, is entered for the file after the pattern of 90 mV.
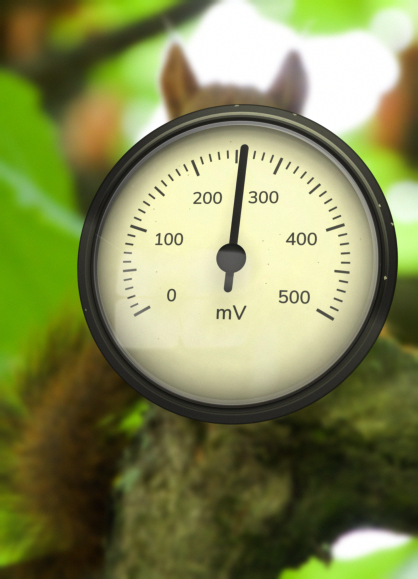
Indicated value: 260 mV
